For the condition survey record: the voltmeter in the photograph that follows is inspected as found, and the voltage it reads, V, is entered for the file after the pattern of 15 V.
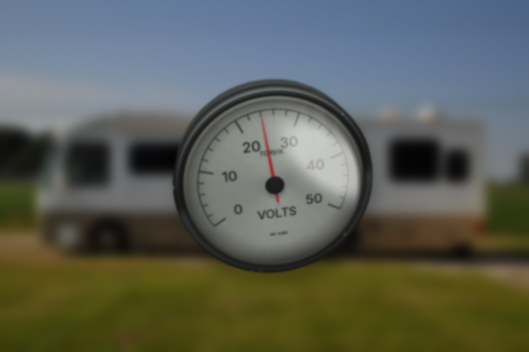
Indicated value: 24 V
